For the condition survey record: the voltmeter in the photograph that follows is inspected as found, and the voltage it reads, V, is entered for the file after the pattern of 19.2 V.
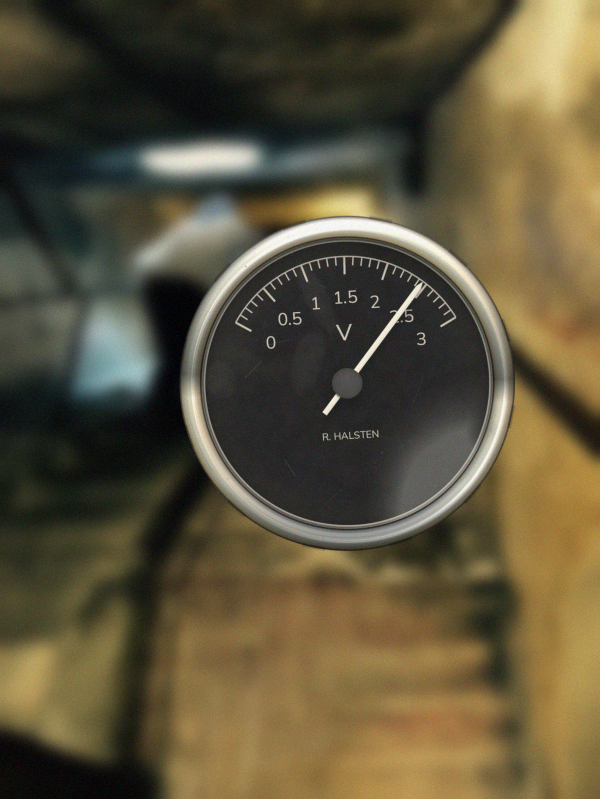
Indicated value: 2.45 V
